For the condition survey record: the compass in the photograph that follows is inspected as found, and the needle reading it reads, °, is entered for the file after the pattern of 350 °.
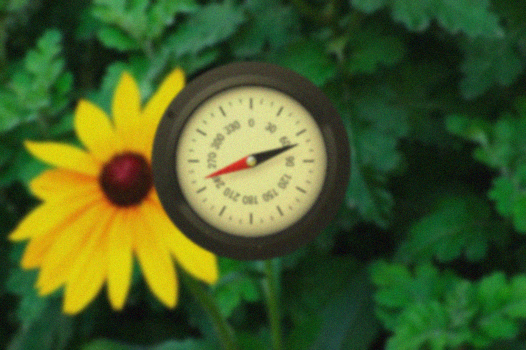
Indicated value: 250 °
